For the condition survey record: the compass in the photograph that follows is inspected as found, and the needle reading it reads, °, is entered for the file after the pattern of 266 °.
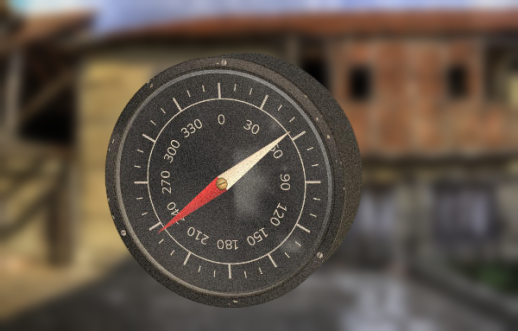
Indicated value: 235 °
